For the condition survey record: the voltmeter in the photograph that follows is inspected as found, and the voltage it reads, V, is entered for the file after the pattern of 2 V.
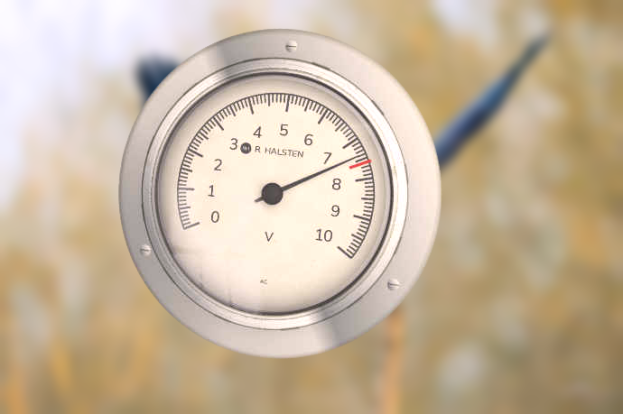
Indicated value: 7.4 V
